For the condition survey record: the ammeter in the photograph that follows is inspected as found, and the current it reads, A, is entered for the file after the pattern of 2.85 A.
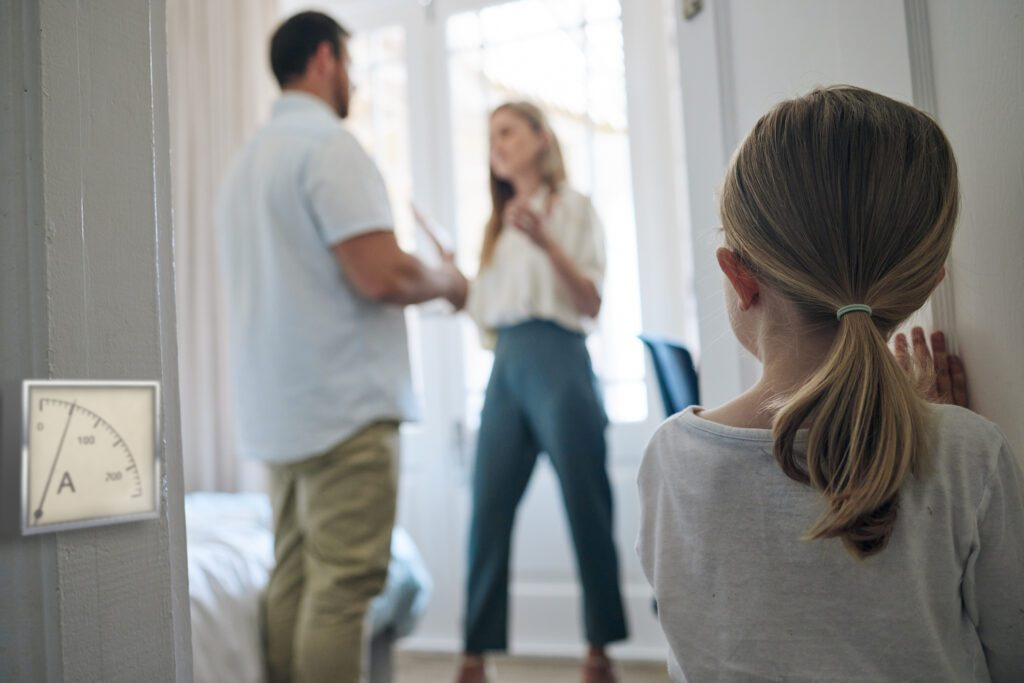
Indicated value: 50 A
